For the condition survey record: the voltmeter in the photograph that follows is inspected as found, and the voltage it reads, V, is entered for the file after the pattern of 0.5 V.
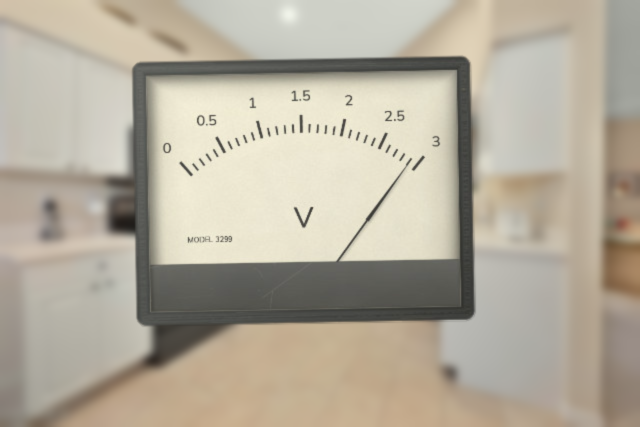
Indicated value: 2.9 V
